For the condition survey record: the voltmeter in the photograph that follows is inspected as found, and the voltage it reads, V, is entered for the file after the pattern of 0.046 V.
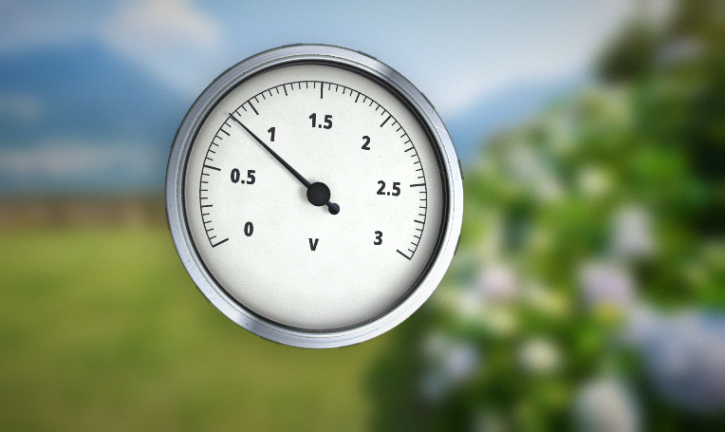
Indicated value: 0.85 V
